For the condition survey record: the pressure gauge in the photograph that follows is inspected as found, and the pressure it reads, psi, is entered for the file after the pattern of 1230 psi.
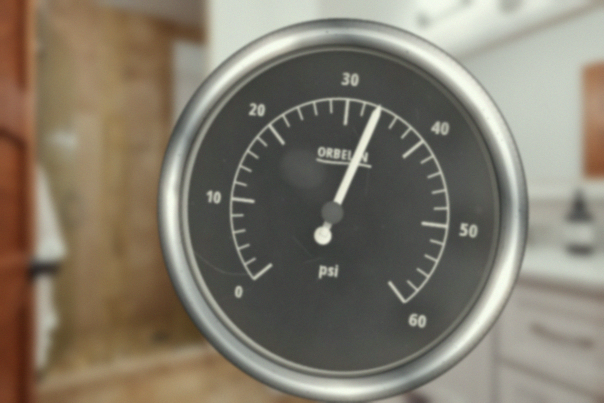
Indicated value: 34 psi
